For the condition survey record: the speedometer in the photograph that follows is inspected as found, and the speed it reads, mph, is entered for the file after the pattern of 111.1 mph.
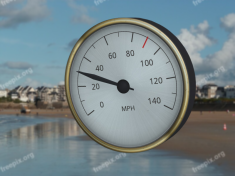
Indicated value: 30 mph
